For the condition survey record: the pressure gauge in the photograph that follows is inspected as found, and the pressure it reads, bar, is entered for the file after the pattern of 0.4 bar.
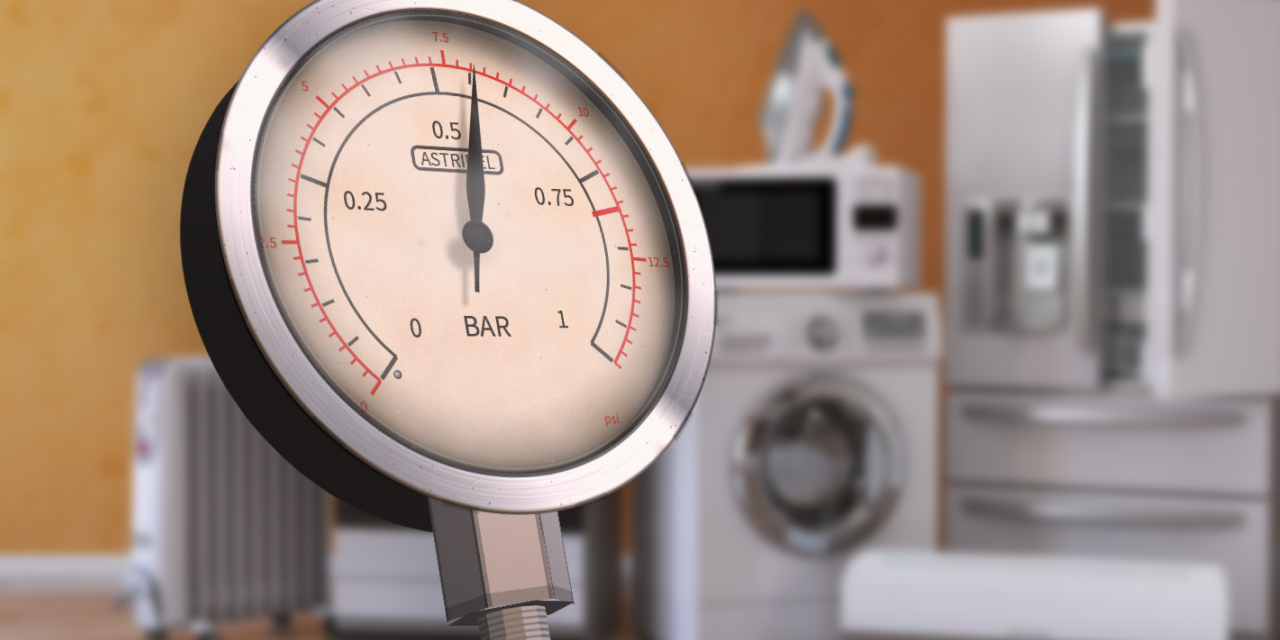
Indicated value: 0.55 bar
